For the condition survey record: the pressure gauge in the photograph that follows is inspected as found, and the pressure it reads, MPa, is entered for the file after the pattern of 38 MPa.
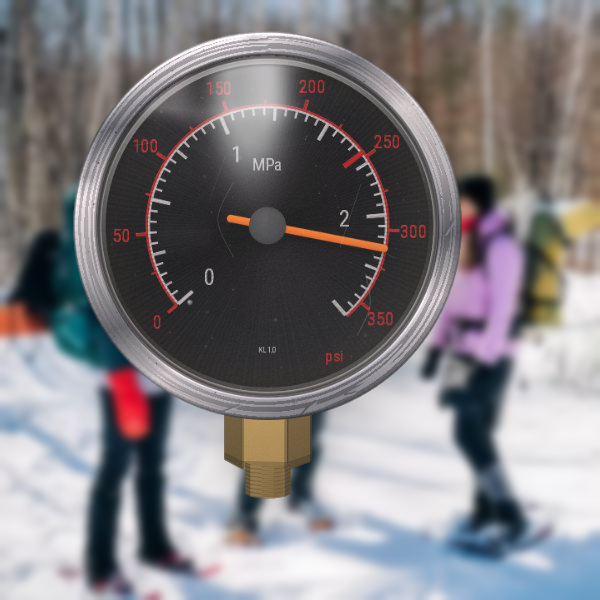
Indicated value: 2.15 MPa
